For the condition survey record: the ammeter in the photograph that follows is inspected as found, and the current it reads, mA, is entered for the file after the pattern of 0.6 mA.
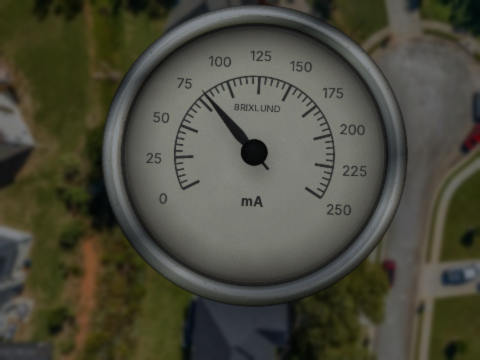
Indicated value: 80 mA
